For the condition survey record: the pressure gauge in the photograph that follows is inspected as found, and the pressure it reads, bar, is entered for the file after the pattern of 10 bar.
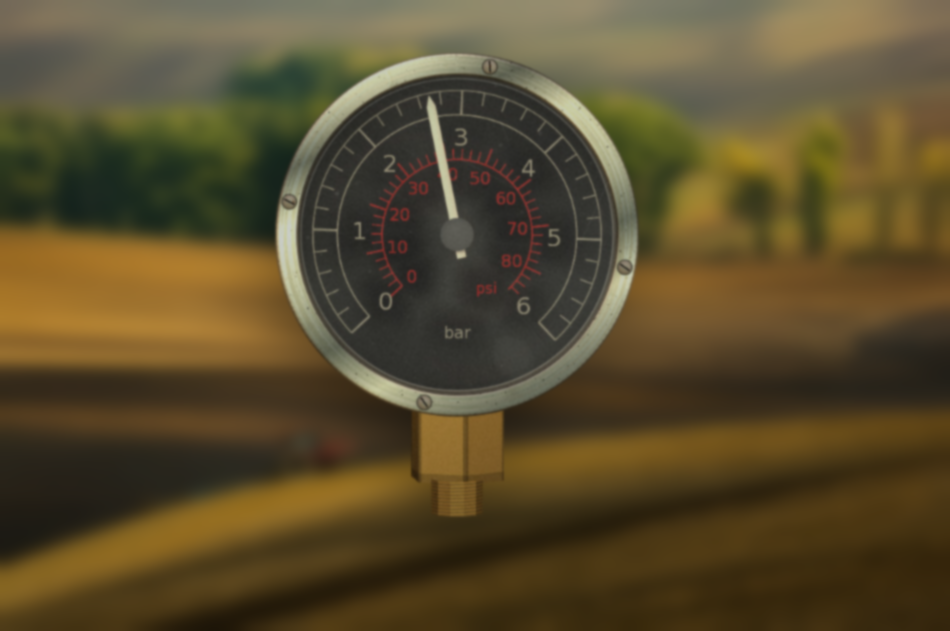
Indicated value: 2.7 bar
